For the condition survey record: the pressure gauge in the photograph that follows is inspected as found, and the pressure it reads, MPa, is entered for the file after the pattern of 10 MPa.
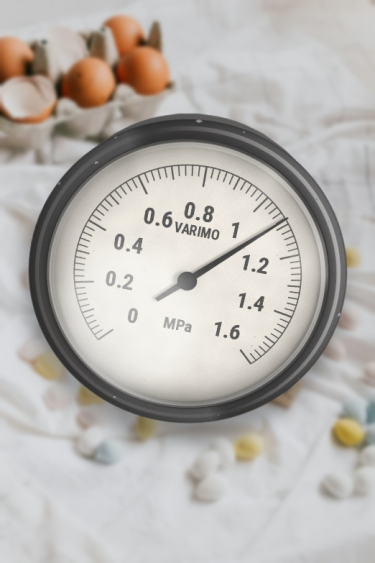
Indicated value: 1.08 MPa
